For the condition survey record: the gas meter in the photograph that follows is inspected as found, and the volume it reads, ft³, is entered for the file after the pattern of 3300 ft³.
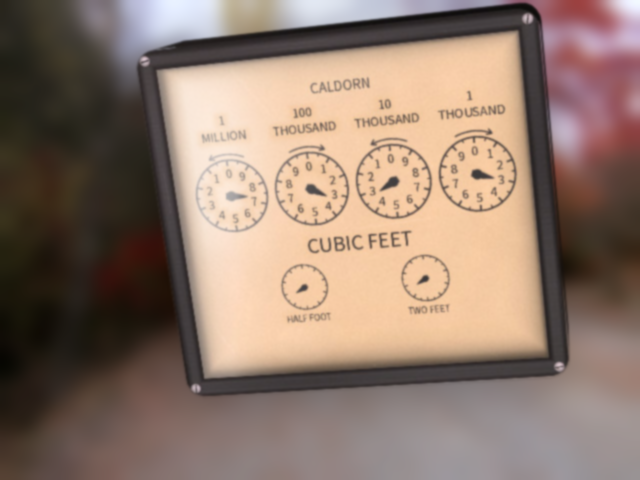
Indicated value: 733300 ft³
